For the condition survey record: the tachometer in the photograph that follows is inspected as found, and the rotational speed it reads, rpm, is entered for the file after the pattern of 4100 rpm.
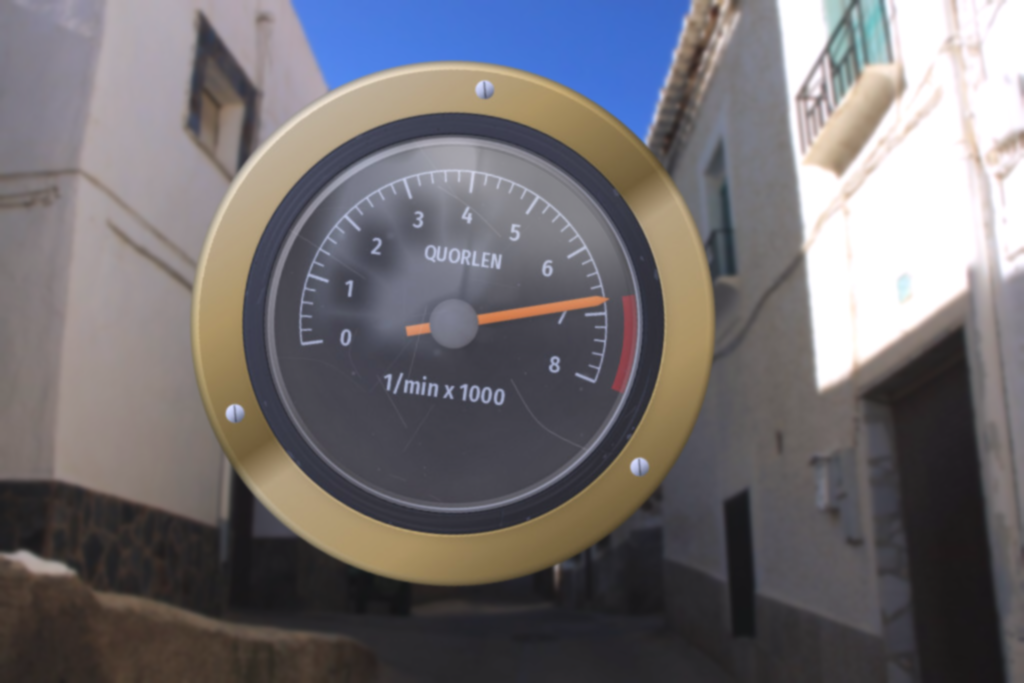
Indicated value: 6800 rpm
